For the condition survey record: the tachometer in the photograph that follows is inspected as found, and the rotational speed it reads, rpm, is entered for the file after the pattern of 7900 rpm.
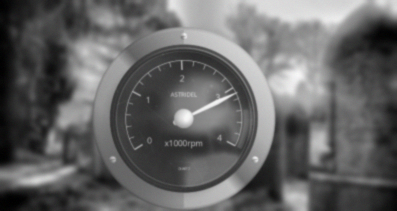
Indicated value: 3100 rpm
